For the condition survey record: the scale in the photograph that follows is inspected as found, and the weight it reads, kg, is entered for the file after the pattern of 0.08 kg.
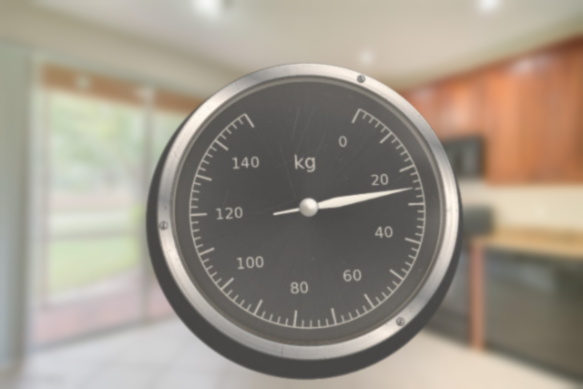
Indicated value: 26 kg
